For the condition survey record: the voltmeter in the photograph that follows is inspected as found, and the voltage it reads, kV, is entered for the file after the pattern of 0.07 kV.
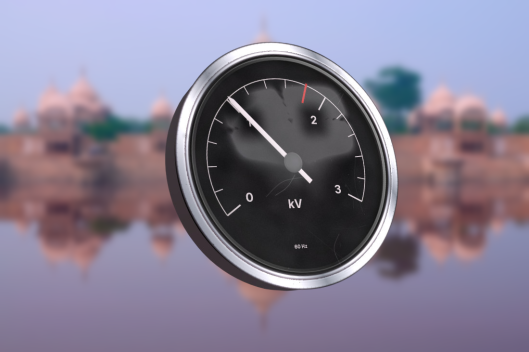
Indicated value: 1 kV
